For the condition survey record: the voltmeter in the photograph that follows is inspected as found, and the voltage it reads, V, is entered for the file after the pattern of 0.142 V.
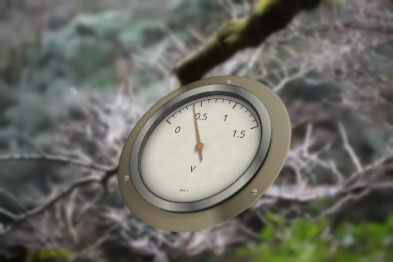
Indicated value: 0.4 V
